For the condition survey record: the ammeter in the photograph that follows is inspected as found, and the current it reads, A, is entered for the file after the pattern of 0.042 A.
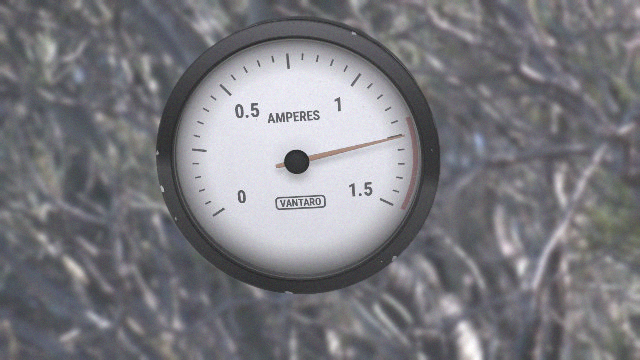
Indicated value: 1.25 A
